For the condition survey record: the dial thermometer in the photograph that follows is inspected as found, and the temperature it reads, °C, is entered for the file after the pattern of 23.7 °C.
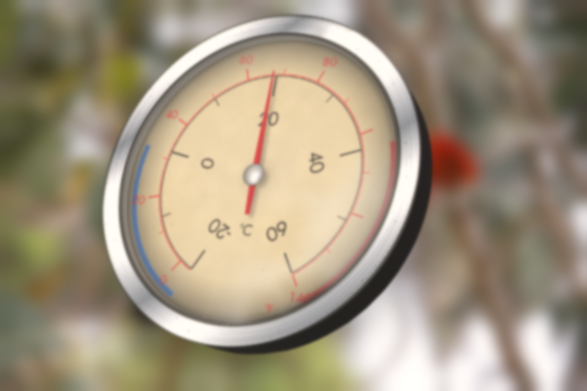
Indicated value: 20 °C
